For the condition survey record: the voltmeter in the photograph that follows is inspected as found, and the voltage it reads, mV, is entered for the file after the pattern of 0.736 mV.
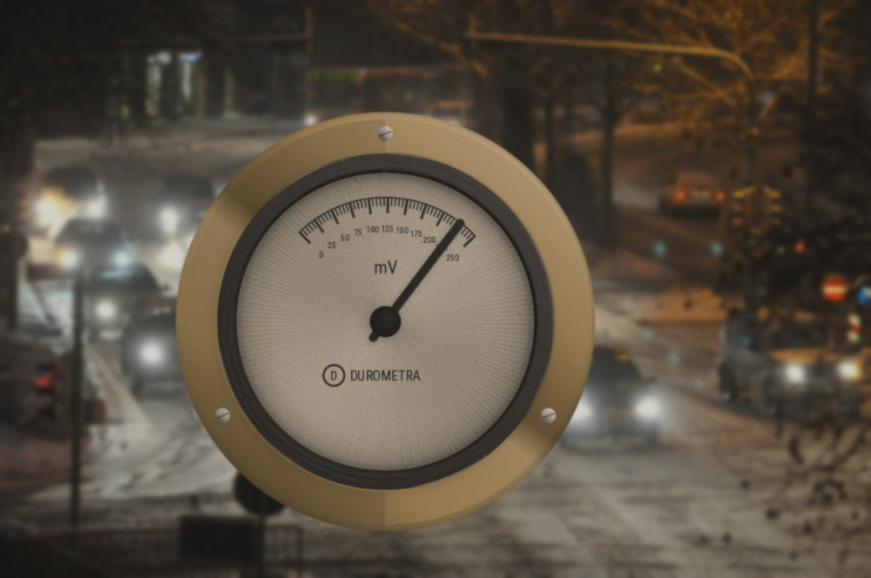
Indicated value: 225 mV
